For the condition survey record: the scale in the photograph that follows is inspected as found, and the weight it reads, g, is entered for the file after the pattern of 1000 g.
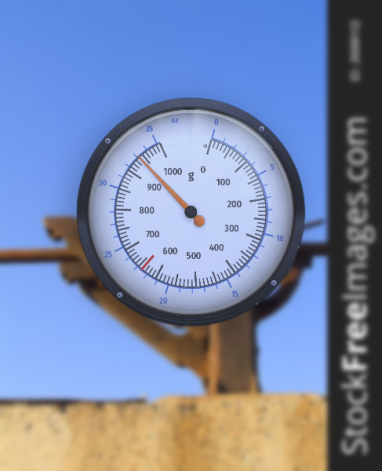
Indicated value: 940 g
